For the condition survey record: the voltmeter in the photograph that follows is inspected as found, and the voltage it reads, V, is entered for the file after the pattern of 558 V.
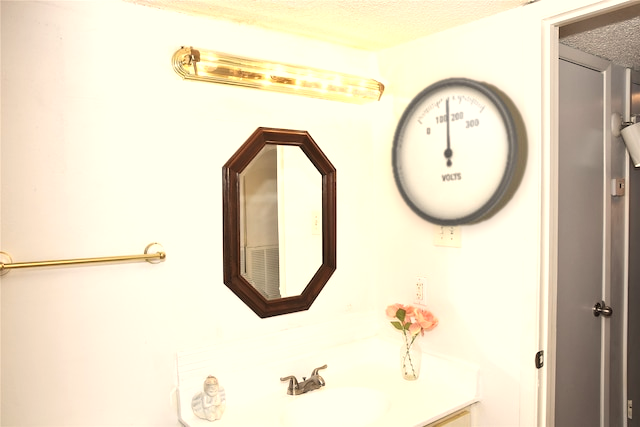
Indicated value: 150 V
